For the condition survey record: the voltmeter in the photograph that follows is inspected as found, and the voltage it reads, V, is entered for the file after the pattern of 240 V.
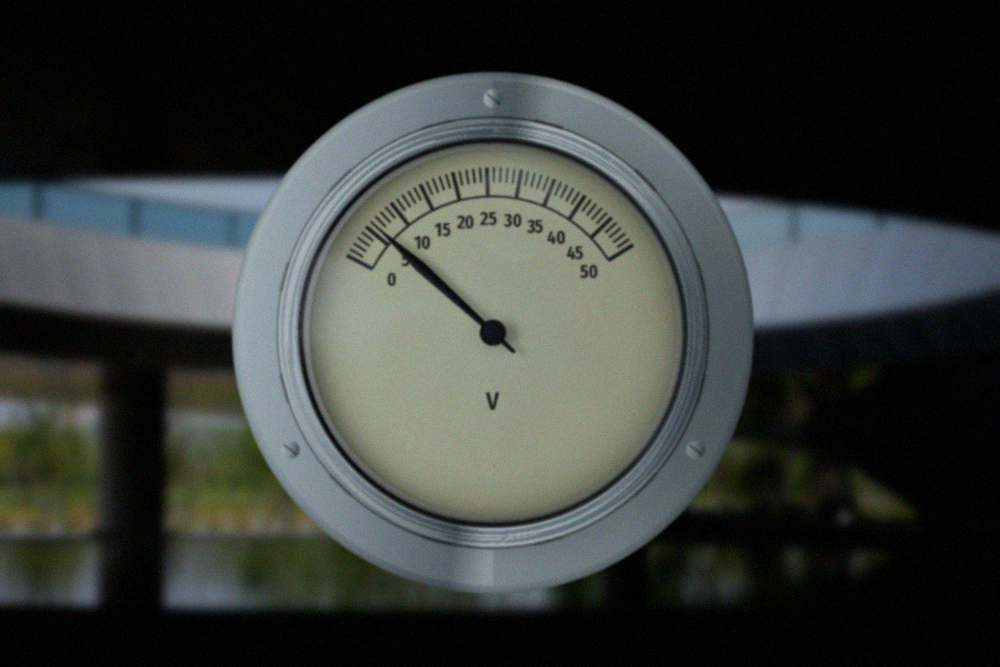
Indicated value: 6 V
